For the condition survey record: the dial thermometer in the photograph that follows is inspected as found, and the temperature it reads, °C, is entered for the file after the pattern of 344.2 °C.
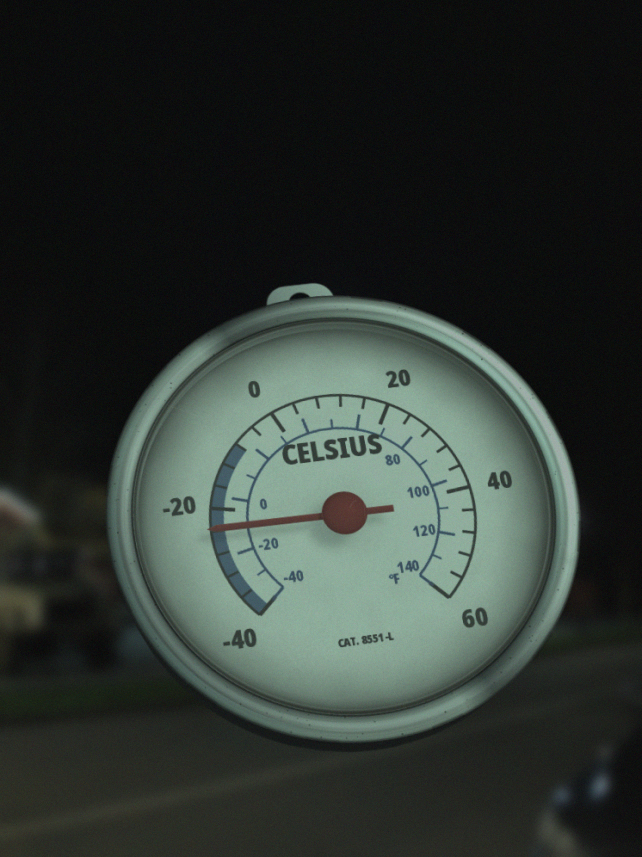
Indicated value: -24 °C
